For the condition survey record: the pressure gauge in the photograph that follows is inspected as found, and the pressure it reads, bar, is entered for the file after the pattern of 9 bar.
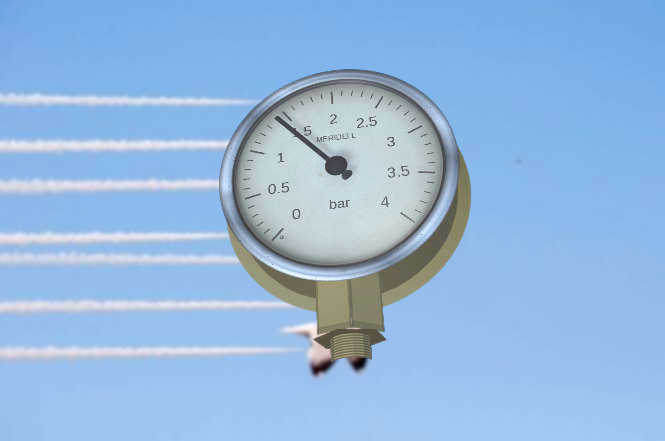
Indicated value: 1.4 bar
